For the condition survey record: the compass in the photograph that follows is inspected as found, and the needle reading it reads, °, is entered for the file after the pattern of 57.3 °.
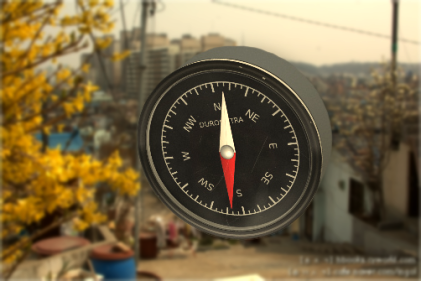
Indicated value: 190 °
